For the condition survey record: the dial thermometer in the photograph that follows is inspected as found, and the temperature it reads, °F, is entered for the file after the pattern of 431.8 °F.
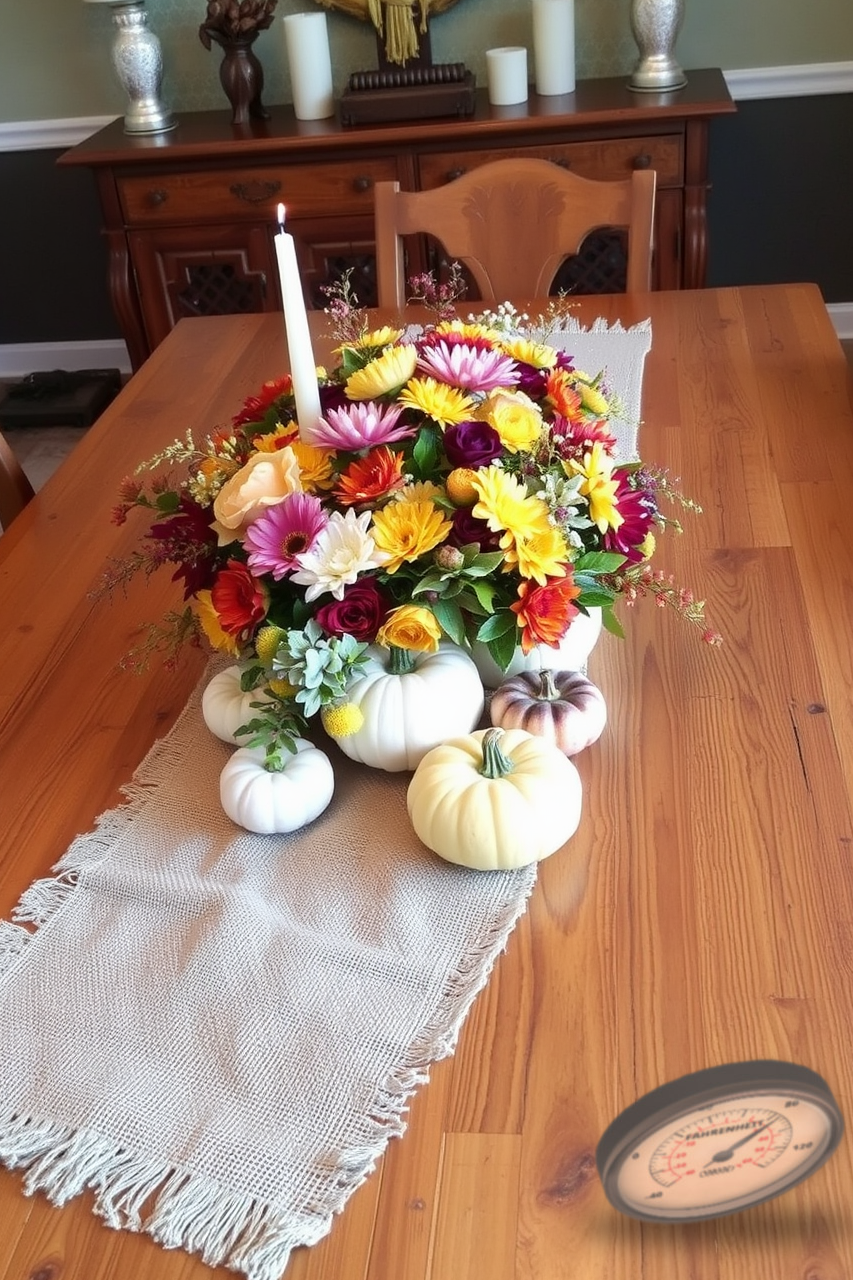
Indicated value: 80 °F
